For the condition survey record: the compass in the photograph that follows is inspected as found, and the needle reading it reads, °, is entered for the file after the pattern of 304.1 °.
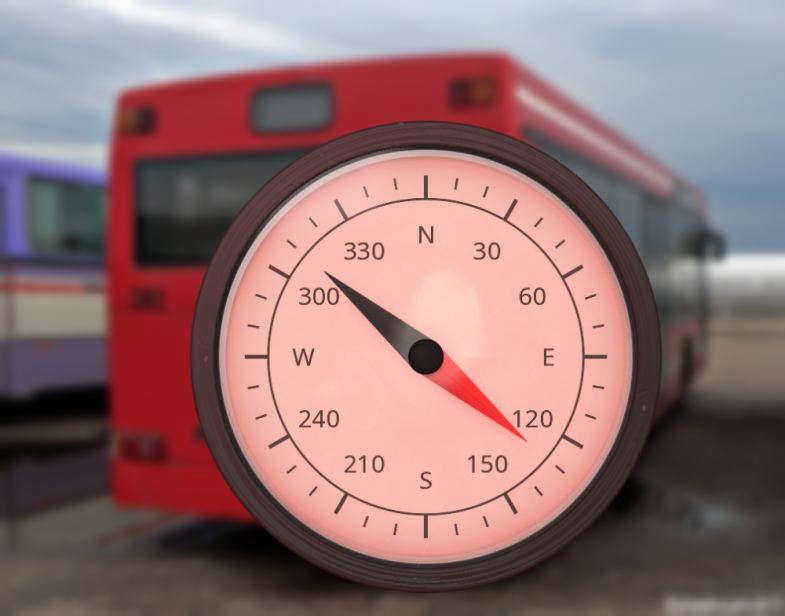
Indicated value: 130 °
